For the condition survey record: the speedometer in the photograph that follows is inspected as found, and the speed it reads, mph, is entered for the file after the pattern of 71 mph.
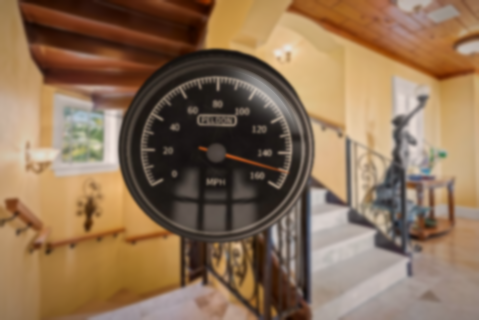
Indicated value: 150 mph
